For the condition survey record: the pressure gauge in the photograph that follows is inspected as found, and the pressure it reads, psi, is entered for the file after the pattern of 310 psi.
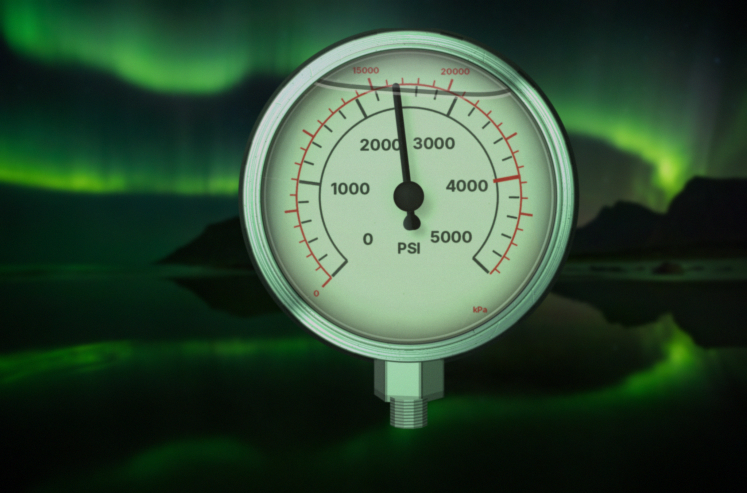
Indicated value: 2400 psi
